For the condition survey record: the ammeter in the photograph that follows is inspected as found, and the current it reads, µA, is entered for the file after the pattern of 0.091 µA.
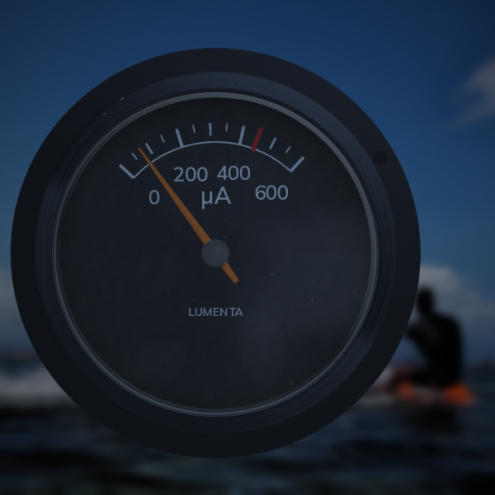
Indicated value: 75 µA
